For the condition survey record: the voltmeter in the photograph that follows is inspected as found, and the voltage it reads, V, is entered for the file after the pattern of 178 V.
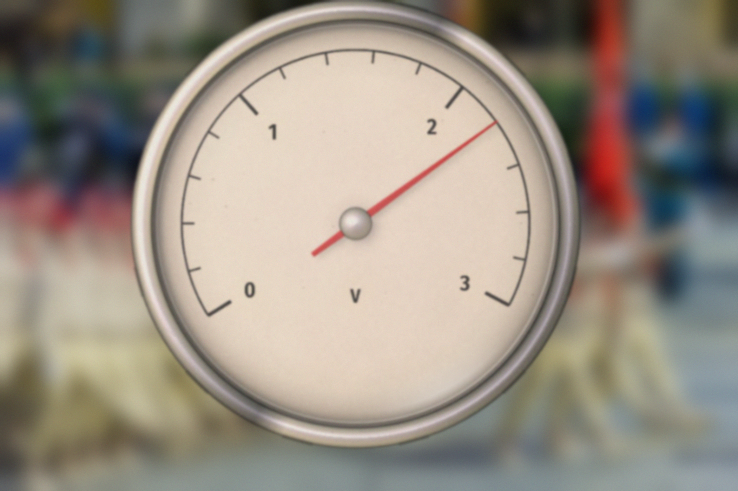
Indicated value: 2.2 V
